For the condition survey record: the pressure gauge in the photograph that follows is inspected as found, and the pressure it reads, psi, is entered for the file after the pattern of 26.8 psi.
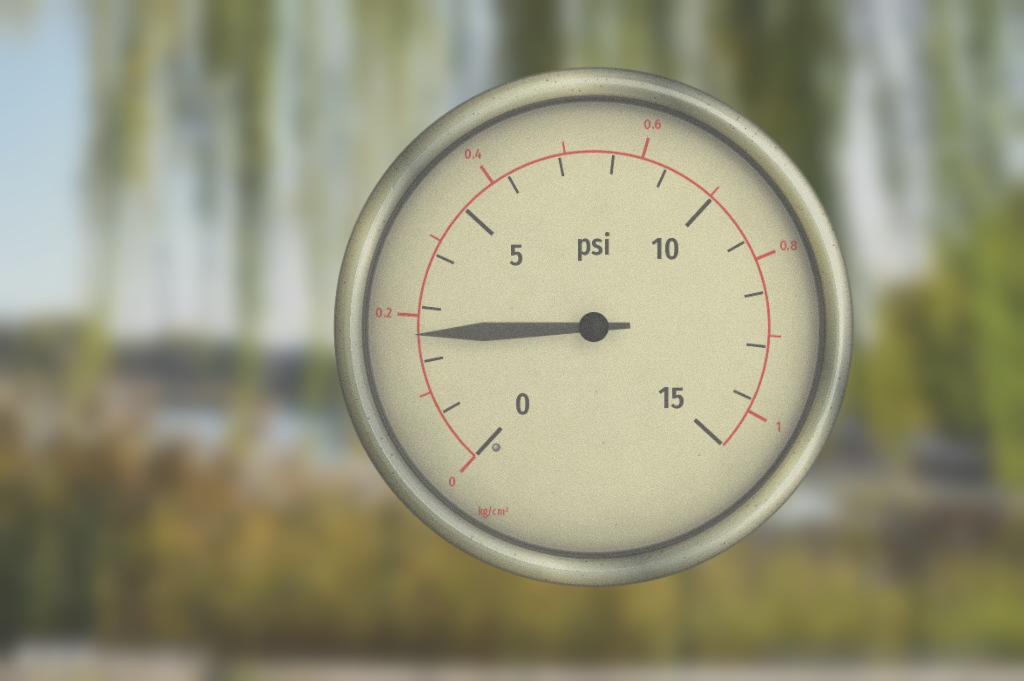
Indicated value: 2.5 psi
